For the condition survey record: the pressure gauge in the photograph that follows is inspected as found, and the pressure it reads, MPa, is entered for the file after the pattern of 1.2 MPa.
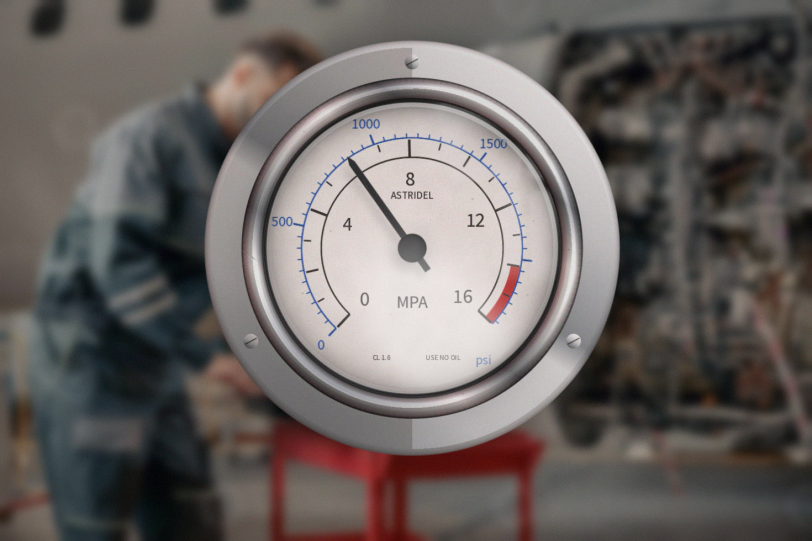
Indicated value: 6 MPa
